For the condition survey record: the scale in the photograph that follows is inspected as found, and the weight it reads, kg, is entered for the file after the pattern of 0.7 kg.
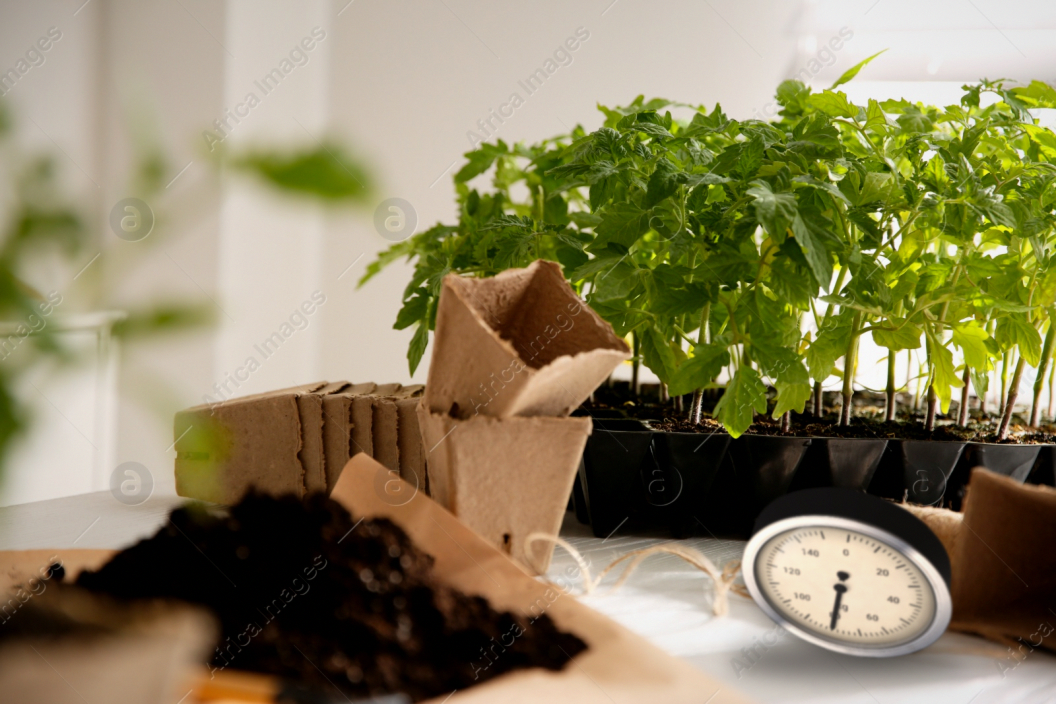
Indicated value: 80 kg
